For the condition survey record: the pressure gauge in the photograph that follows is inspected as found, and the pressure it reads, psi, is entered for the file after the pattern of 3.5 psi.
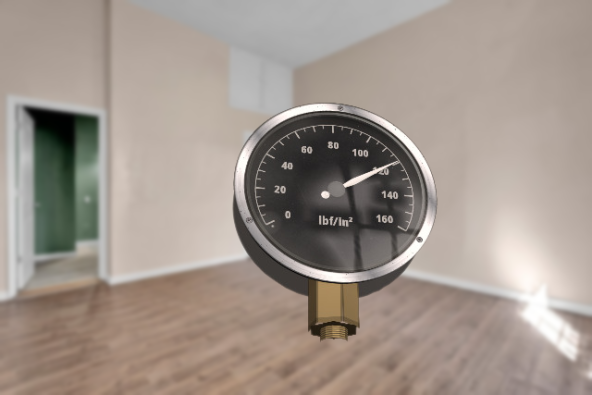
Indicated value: 120 psi
